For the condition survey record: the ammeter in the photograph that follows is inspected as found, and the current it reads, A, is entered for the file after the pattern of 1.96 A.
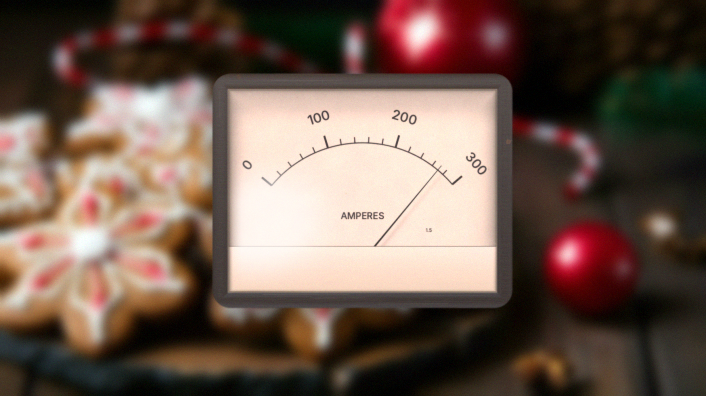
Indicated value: 270 A
